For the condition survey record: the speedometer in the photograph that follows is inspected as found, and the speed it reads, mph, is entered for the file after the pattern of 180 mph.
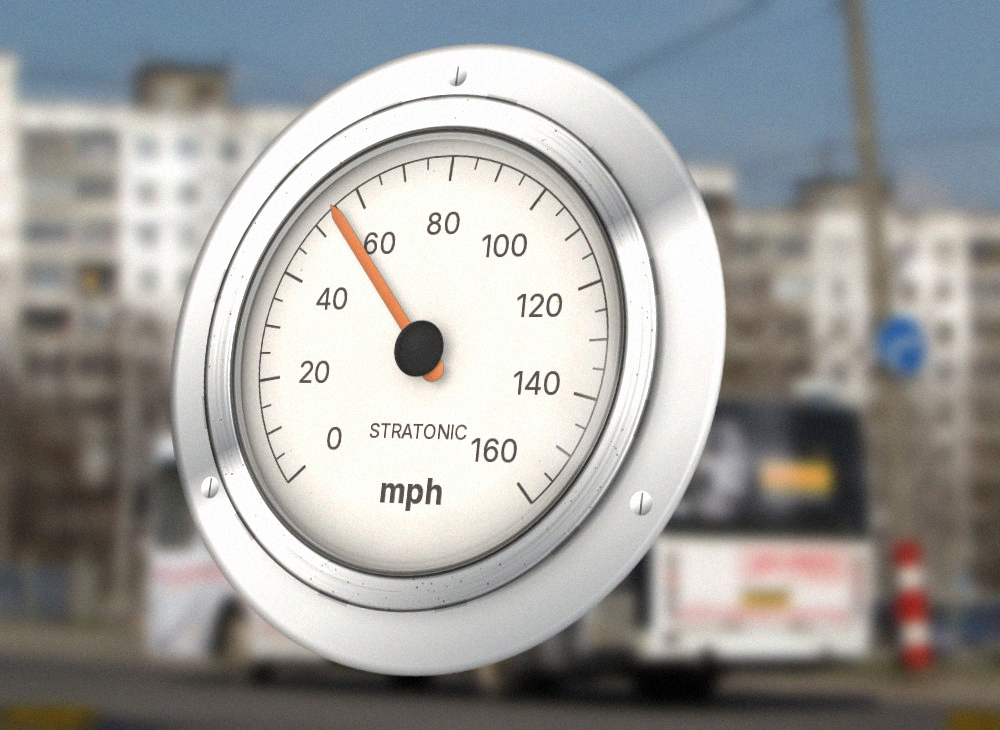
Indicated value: 55 mph
